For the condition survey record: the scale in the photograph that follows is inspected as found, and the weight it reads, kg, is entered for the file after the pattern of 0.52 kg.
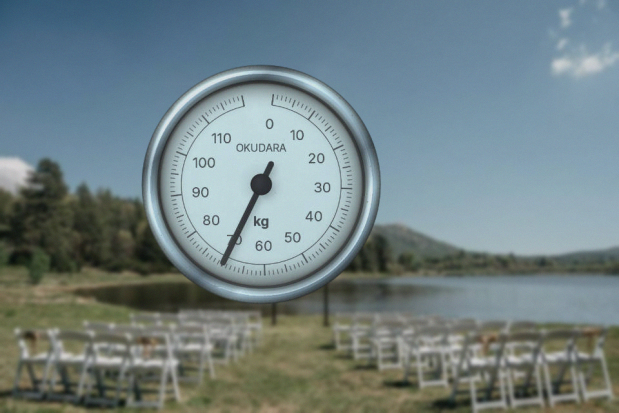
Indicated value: 70 kg
